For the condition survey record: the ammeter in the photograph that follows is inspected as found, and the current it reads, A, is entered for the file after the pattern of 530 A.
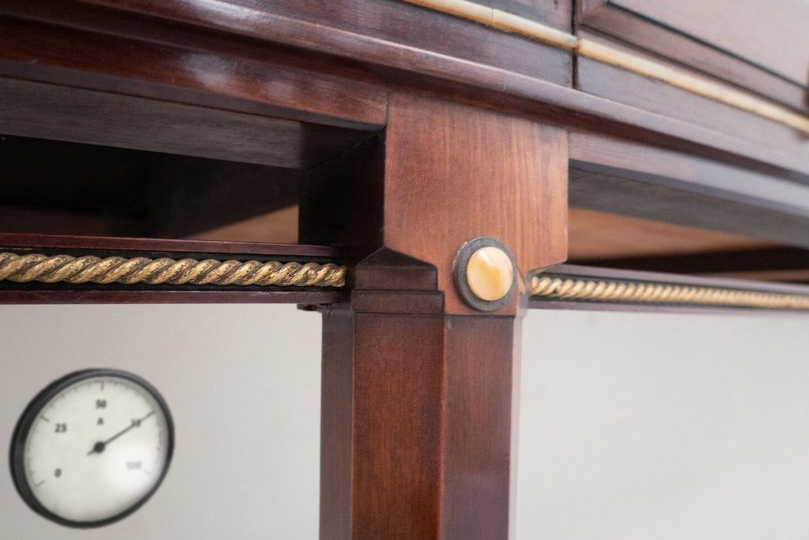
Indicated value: 75 A
